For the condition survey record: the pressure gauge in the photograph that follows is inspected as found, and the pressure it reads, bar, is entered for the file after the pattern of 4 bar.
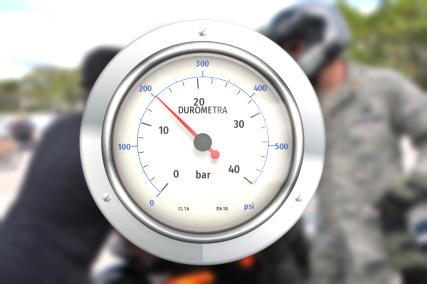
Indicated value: 14 bar
